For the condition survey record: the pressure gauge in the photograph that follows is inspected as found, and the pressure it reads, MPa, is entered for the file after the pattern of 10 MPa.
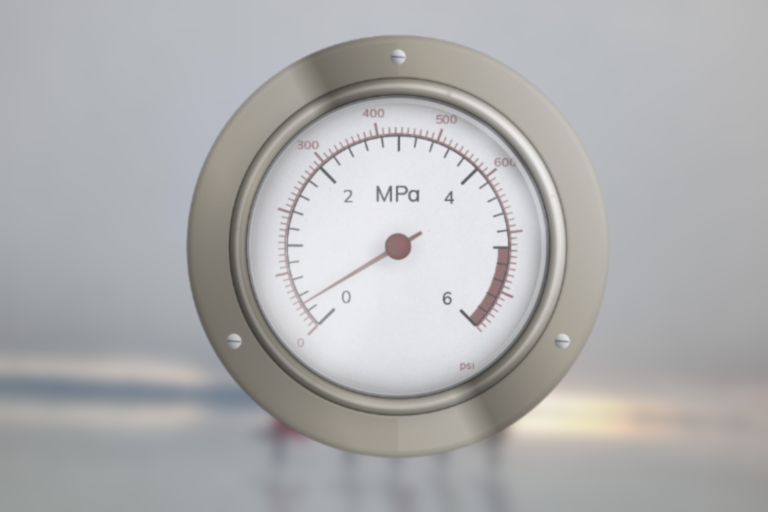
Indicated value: 0.3 MPa
